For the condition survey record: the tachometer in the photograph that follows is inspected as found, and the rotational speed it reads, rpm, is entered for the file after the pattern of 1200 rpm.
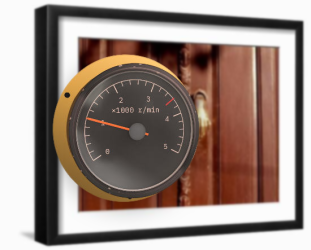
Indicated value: 1000 rpm
